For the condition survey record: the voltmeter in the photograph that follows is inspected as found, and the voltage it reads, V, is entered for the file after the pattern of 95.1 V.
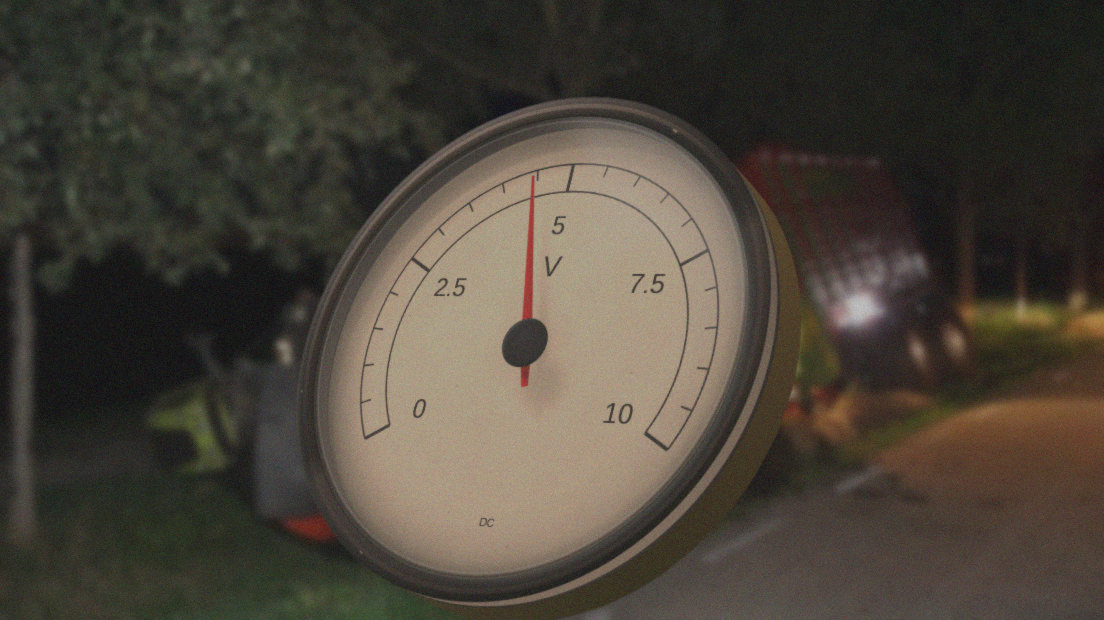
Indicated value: 4.5 V
